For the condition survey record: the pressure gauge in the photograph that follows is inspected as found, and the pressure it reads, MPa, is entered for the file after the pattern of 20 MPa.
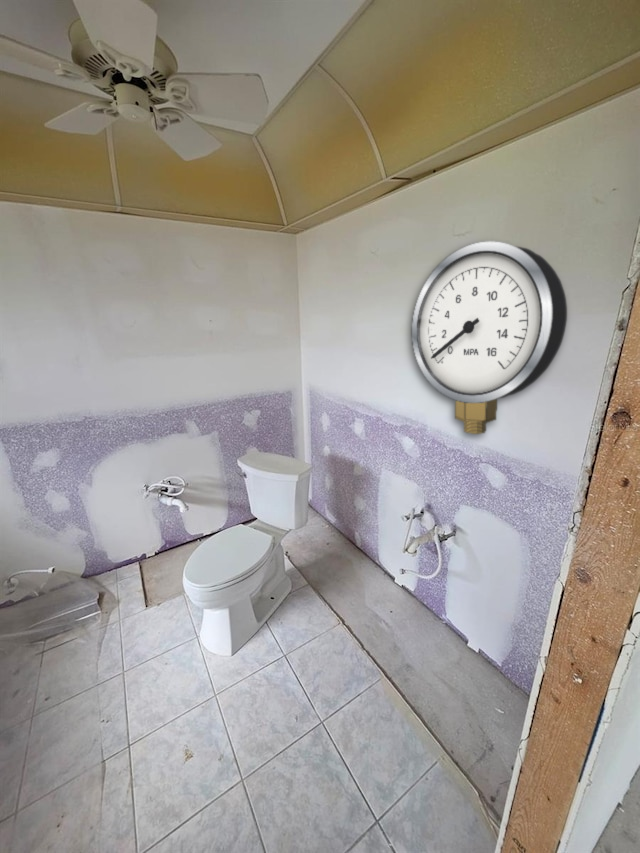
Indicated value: 0.5 MPa
